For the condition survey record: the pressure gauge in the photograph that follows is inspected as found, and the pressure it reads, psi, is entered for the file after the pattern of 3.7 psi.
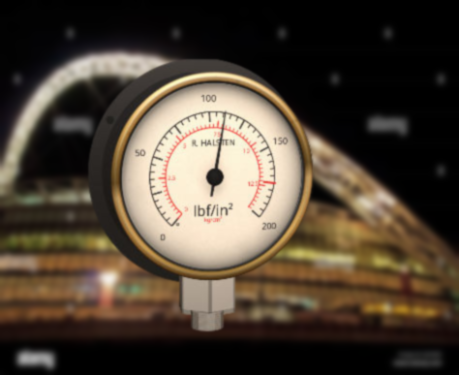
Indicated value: 110 psi
